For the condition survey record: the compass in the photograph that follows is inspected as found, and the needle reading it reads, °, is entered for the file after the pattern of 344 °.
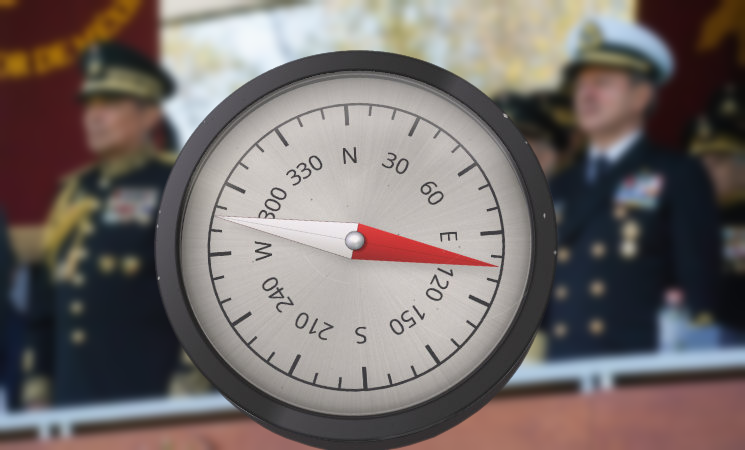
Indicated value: 105 °
